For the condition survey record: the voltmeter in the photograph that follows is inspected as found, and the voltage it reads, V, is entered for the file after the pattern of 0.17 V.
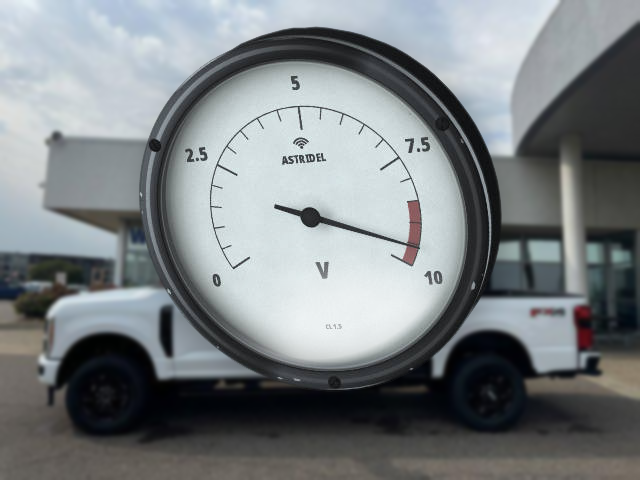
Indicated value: 9.5 V
